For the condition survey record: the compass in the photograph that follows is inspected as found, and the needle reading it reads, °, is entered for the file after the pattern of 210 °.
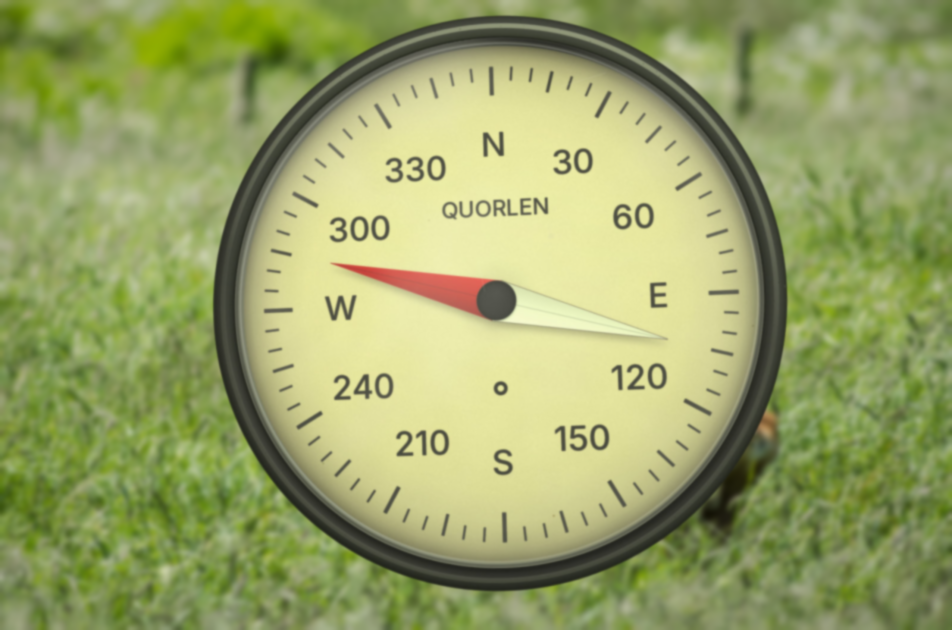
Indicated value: 285 °
